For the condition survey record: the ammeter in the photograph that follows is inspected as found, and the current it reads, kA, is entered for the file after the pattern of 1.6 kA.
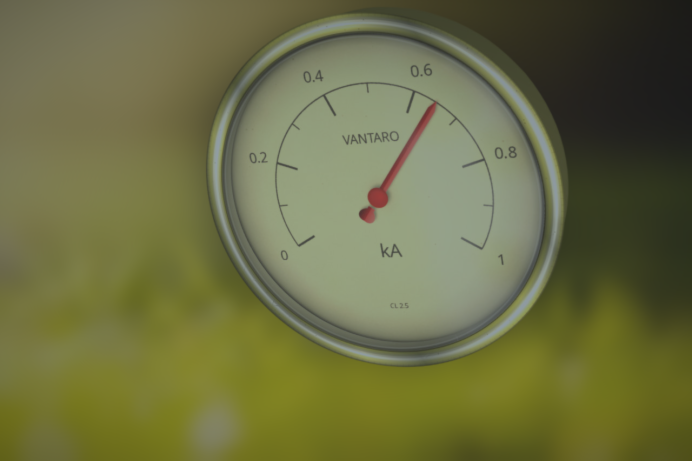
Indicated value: 0.65 kA
